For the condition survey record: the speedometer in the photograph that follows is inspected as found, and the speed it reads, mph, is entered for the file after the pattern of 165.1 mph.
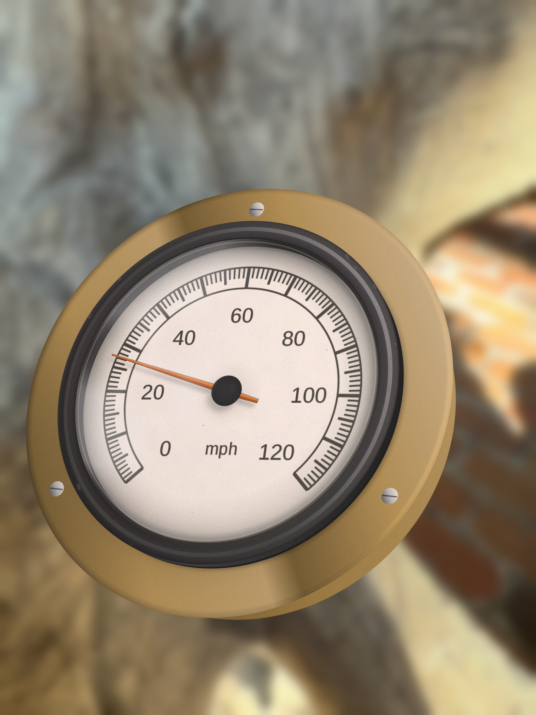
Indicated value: 27 mph
